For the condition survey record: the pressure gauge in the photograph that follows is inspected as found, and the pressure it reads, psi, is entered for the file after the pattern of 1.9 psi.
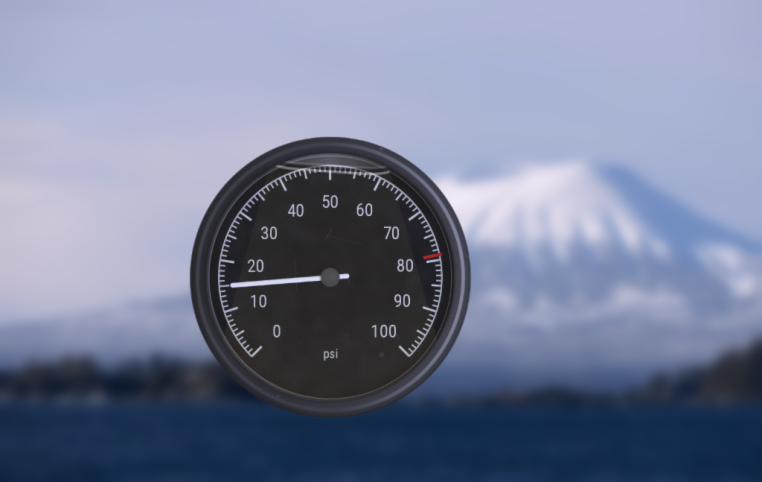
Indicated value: 15 psi
